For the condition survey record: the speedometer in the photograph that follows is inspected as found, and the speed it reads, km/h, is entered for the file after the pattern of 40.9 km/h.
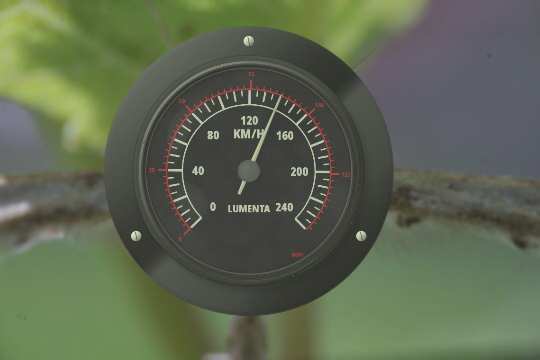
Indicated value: 140 km/h
